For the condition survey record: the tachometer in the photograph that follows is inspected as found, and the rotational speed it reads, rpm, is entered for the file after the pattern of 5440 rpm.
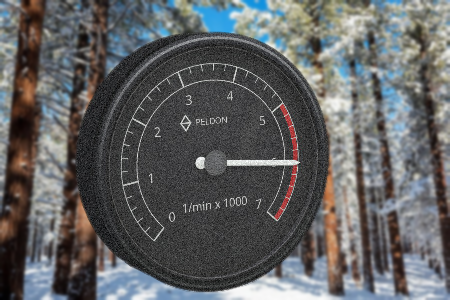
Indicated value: 6000 rpm
